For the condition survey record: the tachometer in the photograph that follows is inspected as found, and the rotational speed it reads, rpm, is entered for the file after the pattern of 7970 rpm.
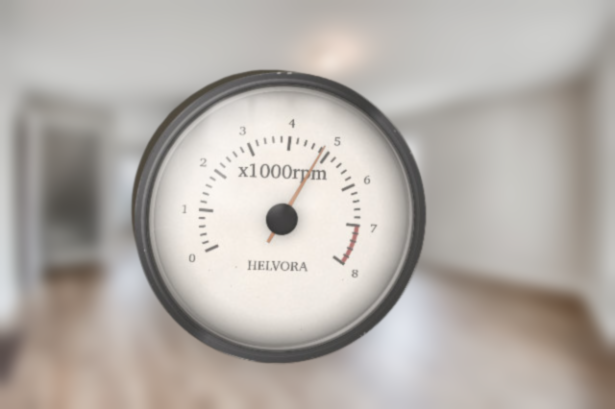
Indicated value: 4800 rpm
